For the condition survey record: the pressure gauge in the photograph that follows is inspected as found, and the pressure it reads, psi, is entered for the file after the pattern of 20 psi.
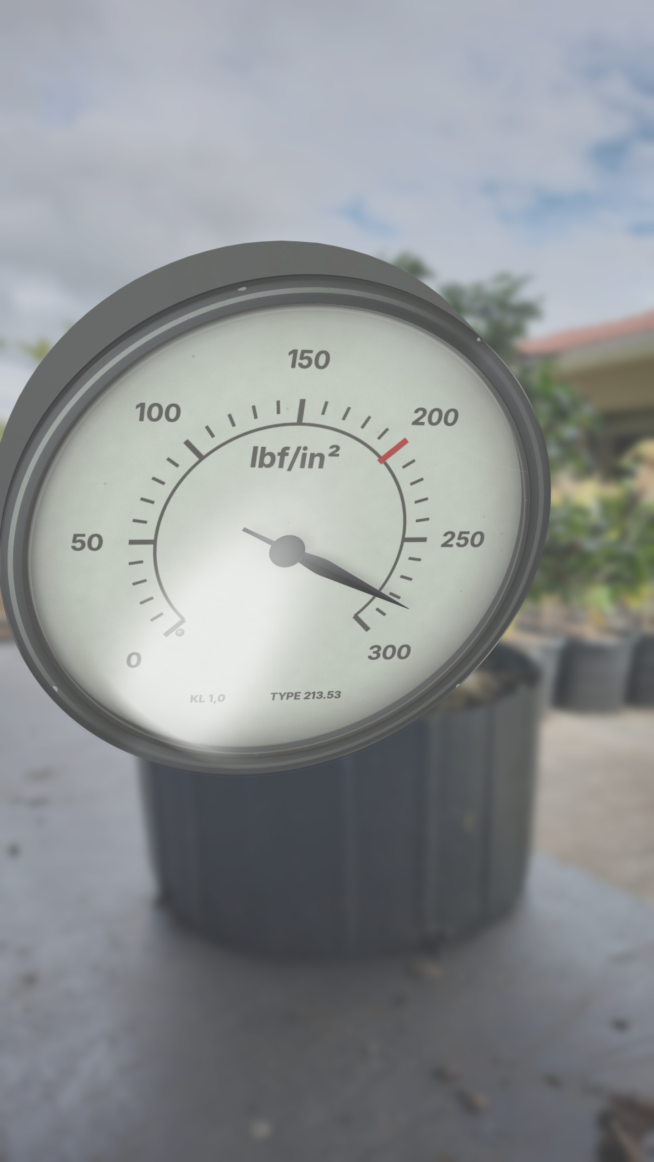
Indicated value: 280 psi
